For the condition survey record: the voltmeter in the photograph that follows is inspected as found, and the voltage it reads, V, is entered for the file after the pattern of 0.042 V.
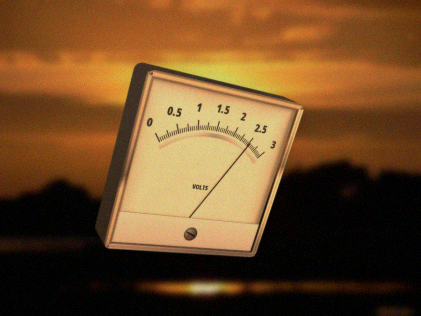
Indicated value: 2.5 V
